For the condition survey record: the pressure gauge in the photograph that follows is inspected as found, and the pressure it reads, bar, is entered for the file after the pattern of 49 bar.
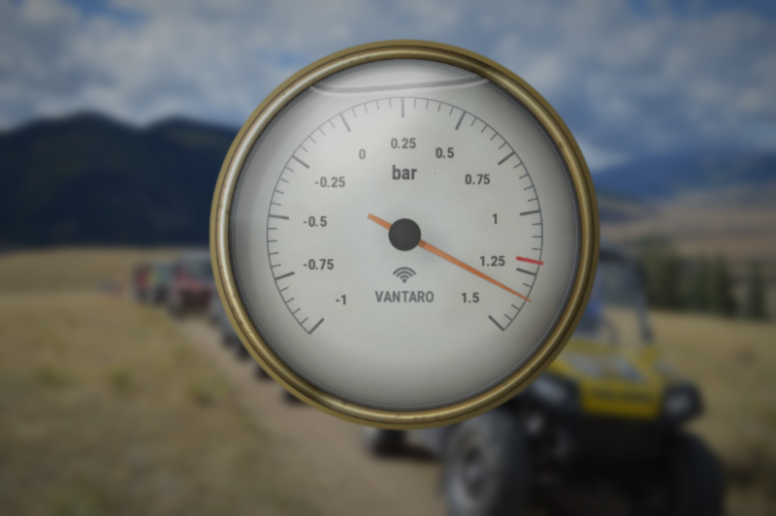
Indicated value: 1.35 bar
